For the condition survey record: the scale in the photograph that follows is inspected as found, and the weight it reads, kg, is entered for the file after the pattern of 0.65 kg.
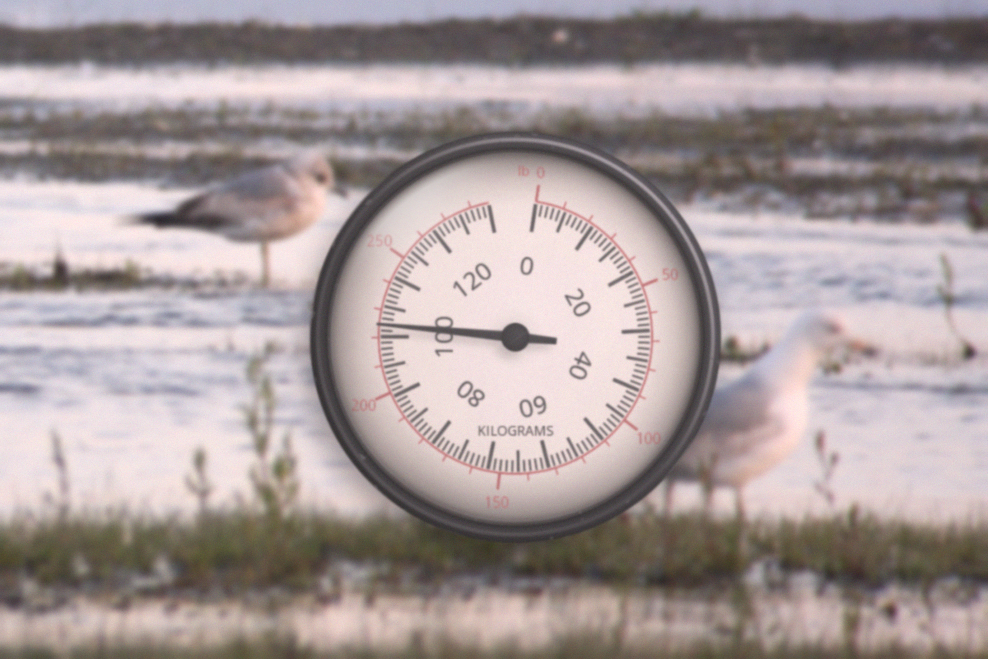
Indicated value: 102 kg
